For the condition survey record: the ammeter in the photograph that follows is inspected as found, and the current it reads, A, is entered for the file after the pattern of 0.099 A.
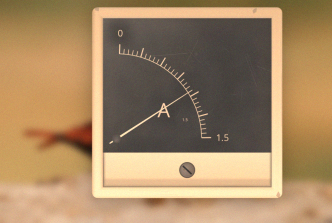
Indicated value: 0.95 A
